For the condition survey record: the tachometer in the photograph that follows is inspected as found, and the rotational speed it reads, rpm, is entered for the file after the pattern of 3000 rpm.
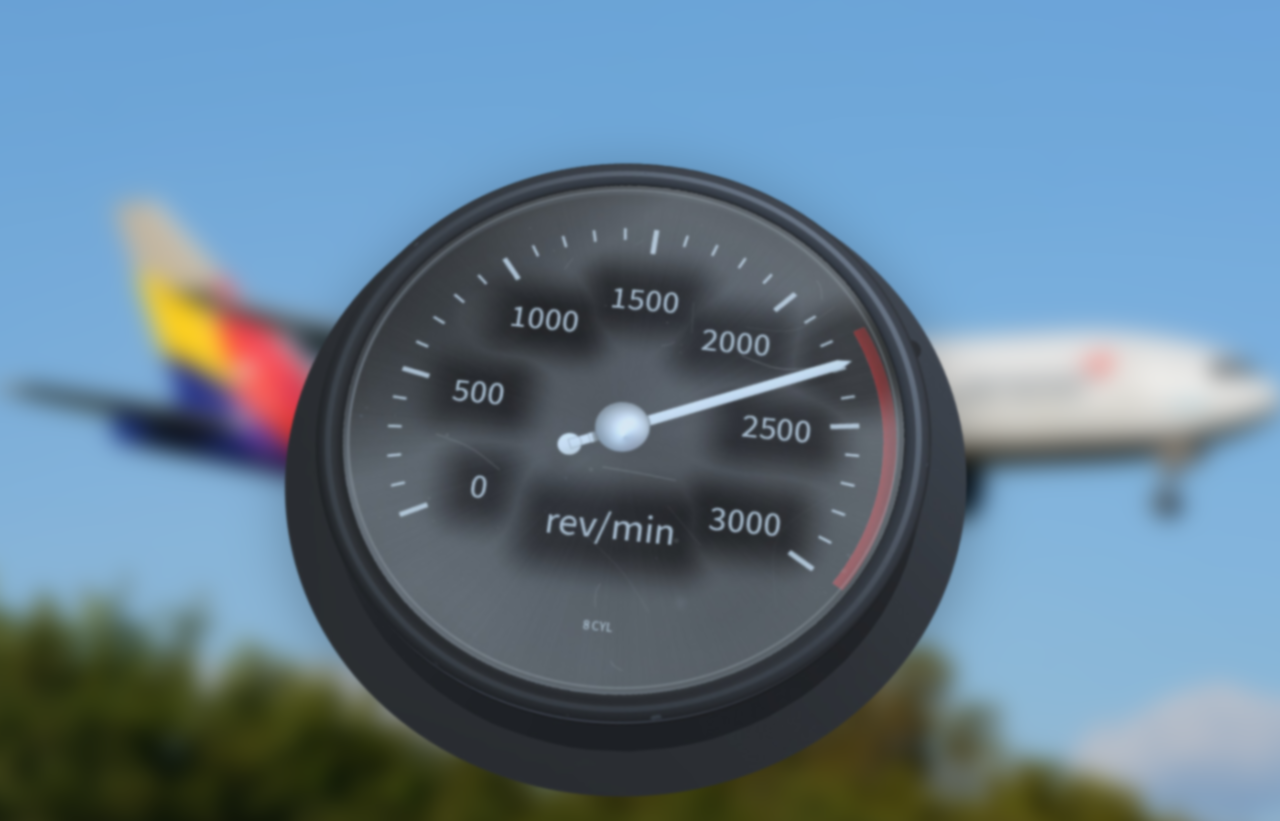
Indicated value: 2300 rpm
